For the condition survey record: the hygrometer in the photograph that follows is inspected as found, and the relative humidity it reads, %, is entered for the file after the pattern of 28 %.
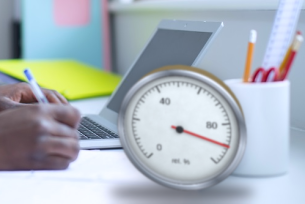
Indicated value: 90 %
